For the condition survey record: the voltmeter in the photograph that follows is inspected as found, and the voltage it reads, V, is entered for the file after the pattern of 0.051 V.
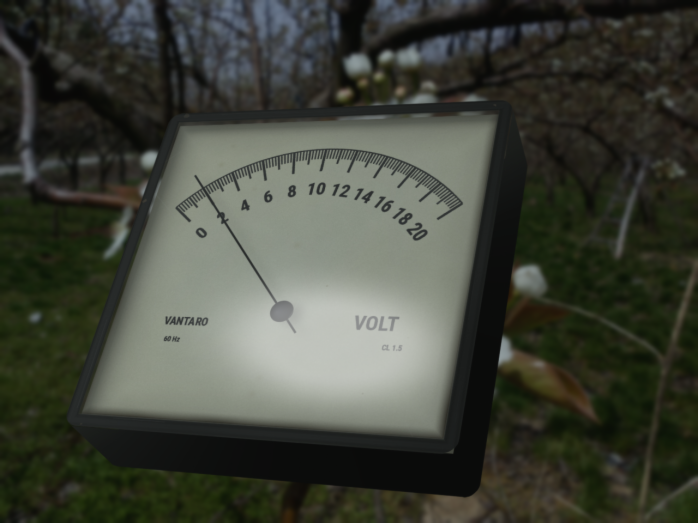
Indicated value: 2 V
